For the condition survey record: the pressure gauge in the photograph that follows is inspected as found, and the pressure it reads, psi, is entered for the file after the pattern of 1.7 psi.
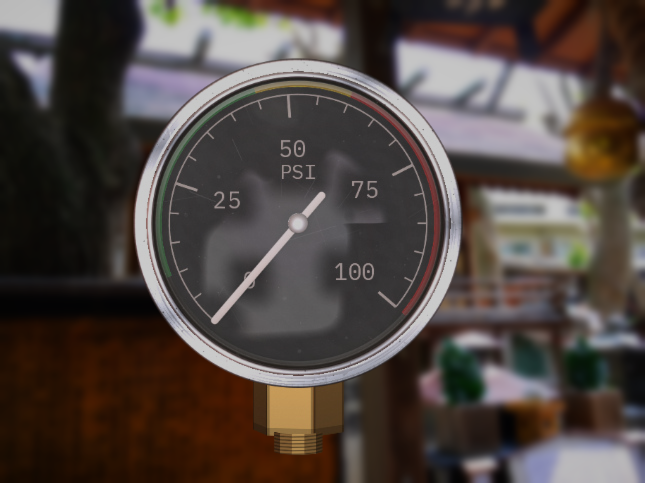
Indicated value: 0 psi
